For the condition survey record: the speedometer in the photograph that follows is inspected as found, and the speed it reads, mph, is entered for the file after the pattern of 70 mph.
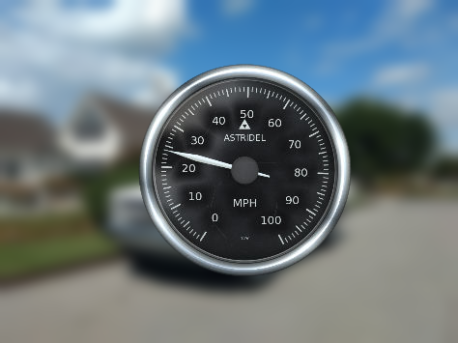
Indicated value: 24 mph
